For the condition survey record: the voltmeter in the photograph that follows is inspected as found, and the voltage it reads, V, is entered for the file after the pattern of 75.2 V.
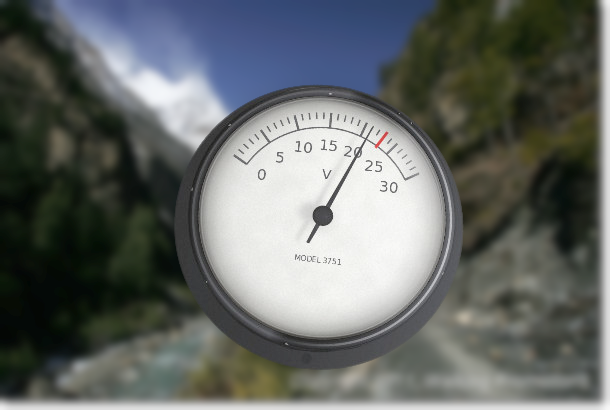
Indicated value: 21 V
